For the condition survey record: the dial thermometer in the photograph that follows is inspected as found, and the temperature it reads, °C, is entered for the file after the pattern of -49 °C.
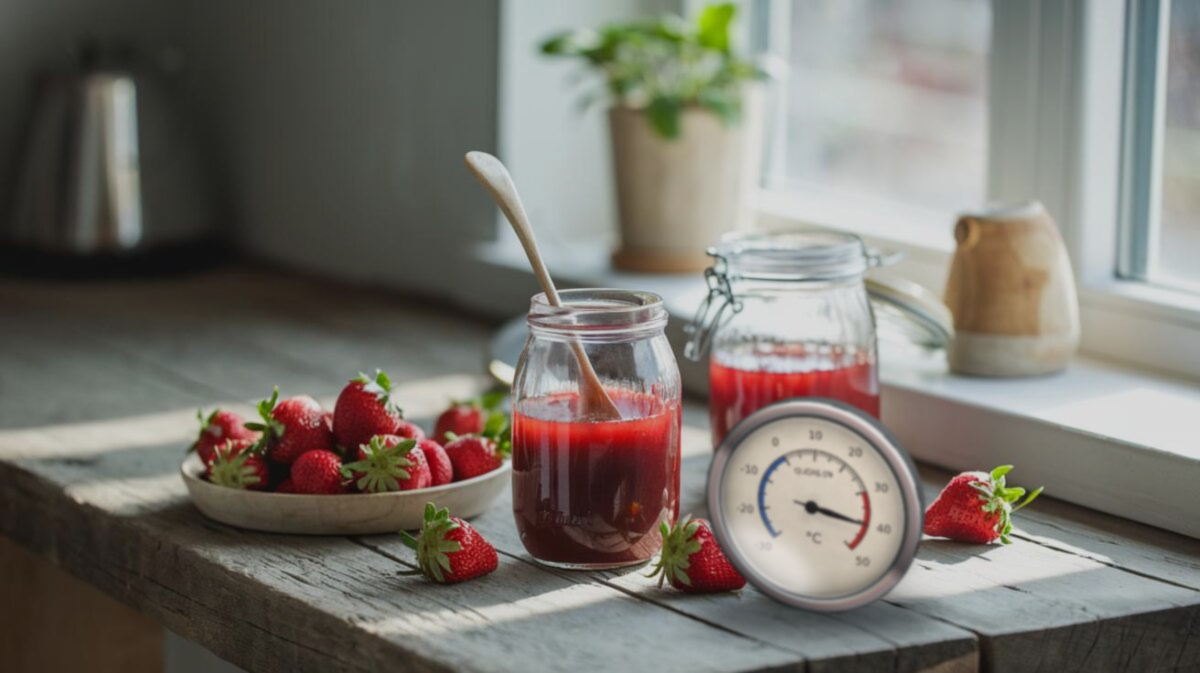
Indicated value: 40 °C
